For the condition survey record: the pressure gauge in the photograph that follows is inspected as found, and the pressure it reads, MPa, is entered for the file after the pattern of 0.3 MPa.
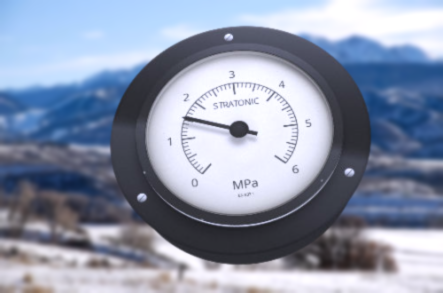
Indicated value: 1.5 MPa
